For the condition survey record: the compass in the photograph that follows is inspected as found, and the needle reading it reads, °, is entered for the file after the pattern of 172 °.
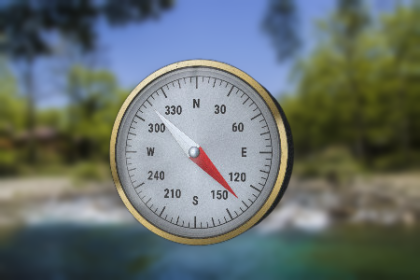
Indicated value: 135 °
